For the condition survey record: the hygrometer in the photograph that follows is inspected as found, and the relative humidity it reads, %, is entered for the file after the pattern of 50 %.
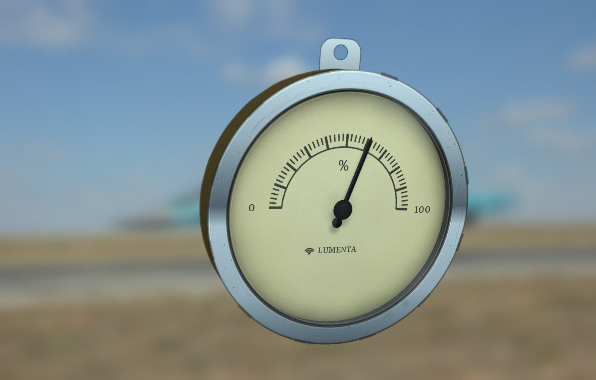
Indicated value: 60 %
